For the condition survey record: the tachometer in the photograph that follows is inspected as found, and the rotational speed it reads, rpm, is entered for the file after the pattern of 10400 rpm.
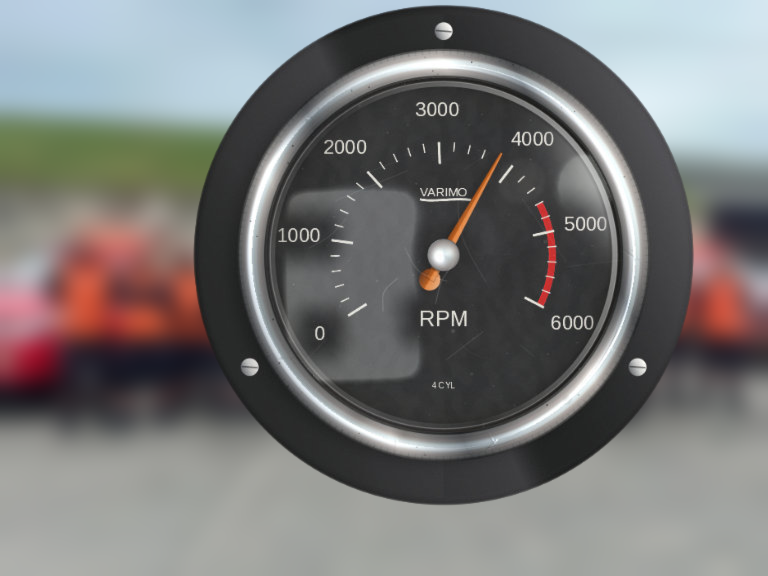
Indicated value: 3800 rpm
